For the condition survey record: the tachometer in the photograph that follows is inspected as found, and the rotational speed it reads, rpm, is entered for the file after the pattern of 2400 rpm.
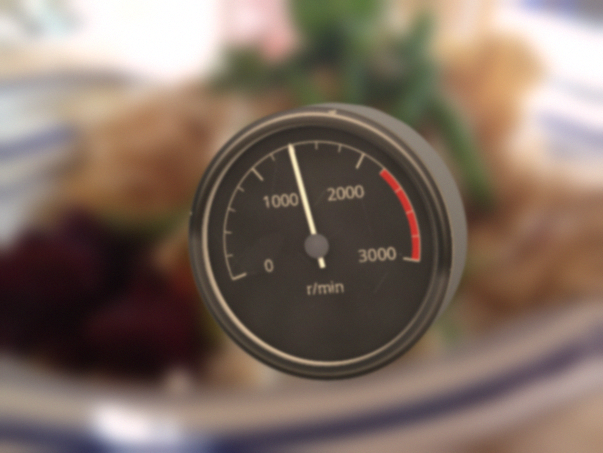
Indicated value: 1400 rpm
